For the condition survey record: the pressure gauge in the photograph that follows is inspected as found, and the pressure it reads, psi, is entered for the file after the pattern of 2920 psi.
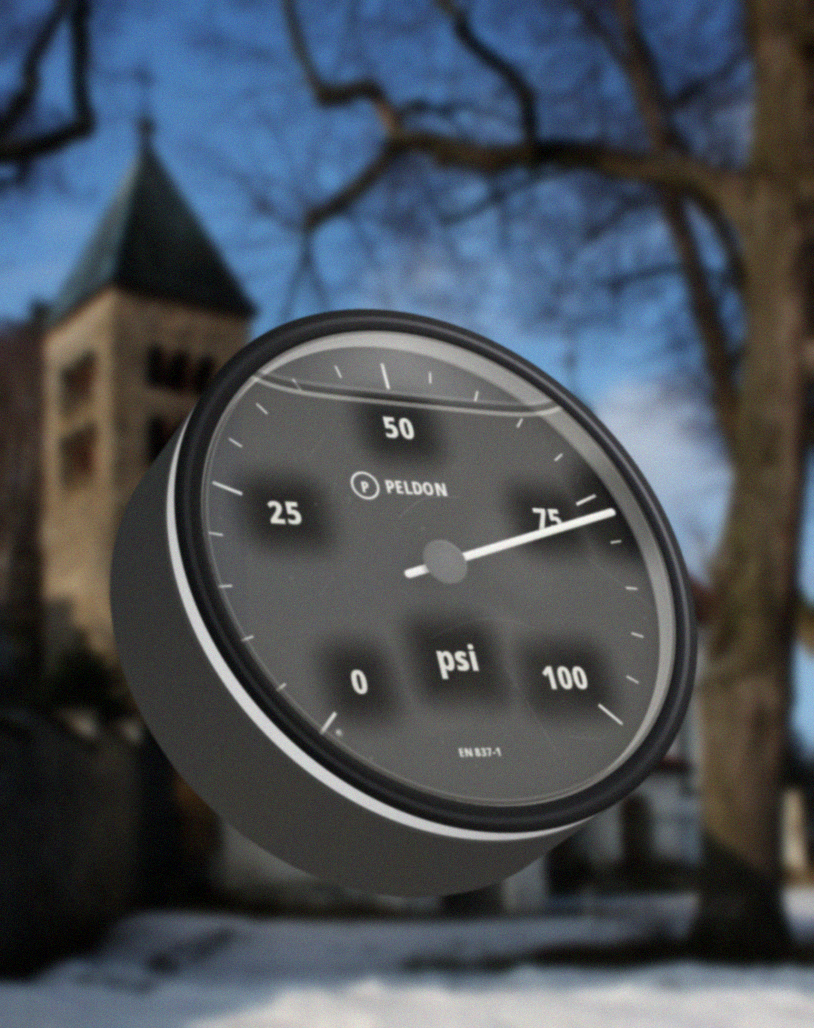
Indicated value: 77.5 psi
